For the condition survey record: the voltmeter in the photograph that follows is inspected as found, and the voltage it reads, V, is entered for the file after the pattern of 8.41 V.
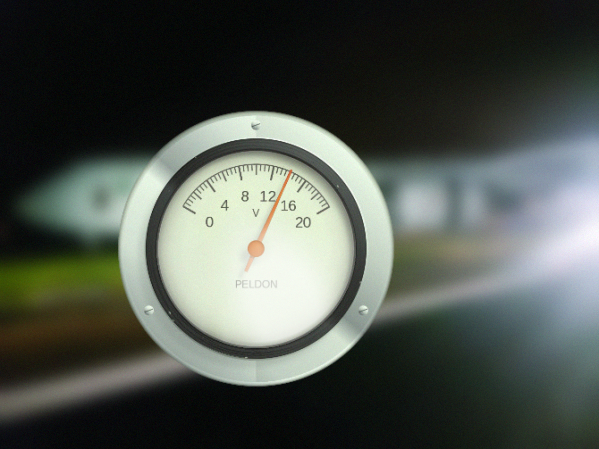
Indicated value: 14 V
